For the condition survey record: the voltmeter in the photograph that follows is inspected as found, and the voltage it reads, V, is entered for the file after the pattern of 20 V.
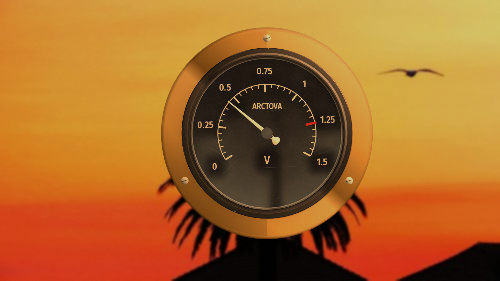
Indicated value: 0.45 V
